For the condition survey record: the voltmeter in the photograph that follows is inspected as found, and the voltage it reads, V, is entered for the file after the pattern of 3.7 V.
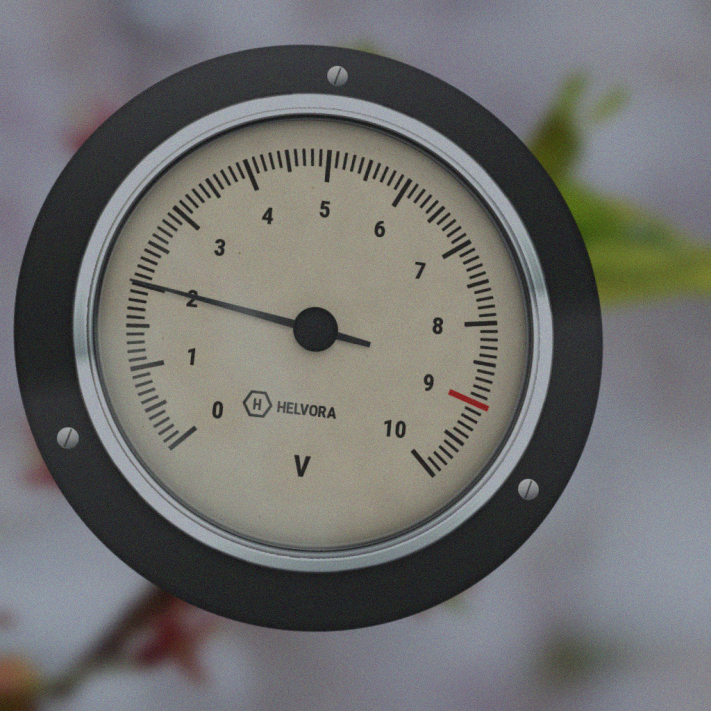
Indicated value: 2 V
